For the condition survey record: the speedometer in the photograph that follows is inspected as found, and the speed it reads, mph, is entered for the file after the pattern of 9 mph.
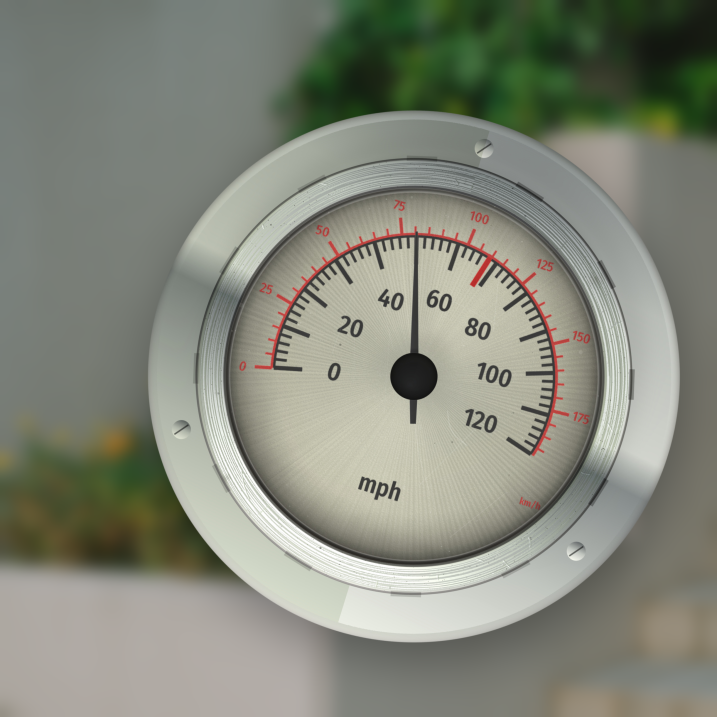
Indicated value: 50 mph
